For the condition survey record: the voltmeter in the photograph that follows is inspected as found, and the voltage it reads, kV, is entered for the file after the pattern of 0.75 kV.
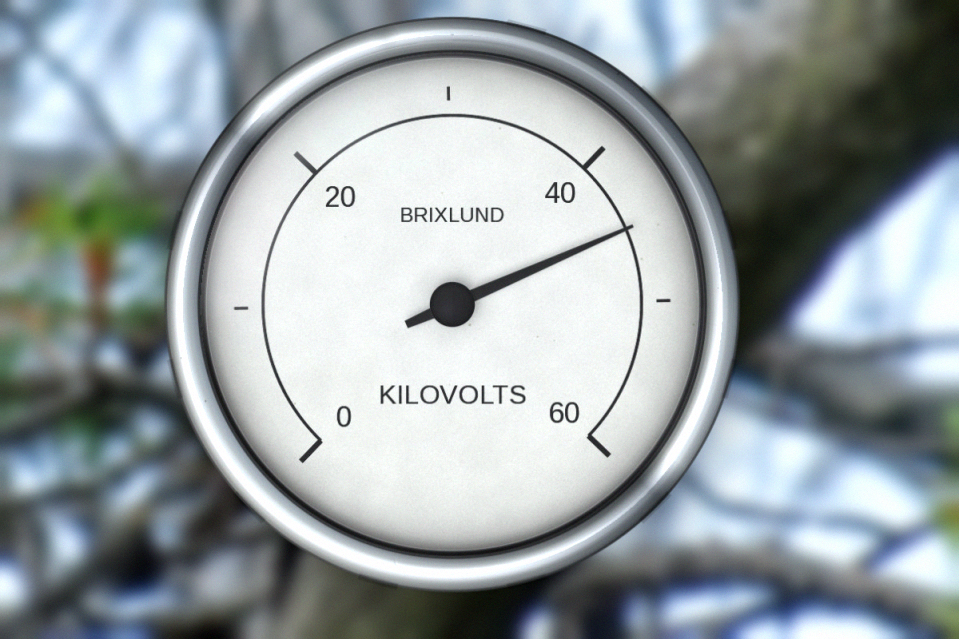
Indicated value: 45 kV
